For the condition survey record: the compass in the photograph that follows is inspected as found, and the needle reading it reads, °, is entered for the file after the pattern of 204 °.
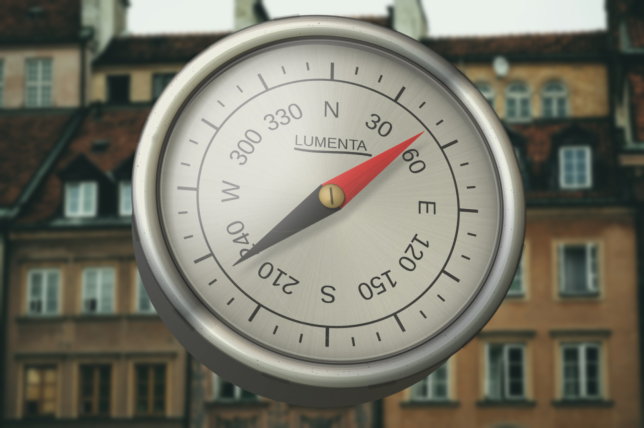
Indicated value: 50 °
